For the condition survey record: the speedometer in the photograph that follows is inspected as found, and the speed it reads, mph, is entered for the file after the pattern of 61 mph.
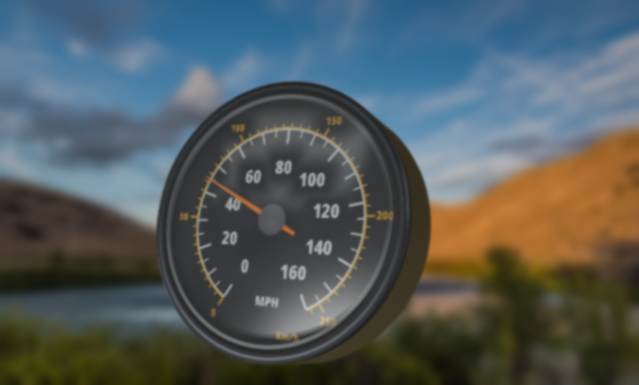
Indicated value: 45 mph
